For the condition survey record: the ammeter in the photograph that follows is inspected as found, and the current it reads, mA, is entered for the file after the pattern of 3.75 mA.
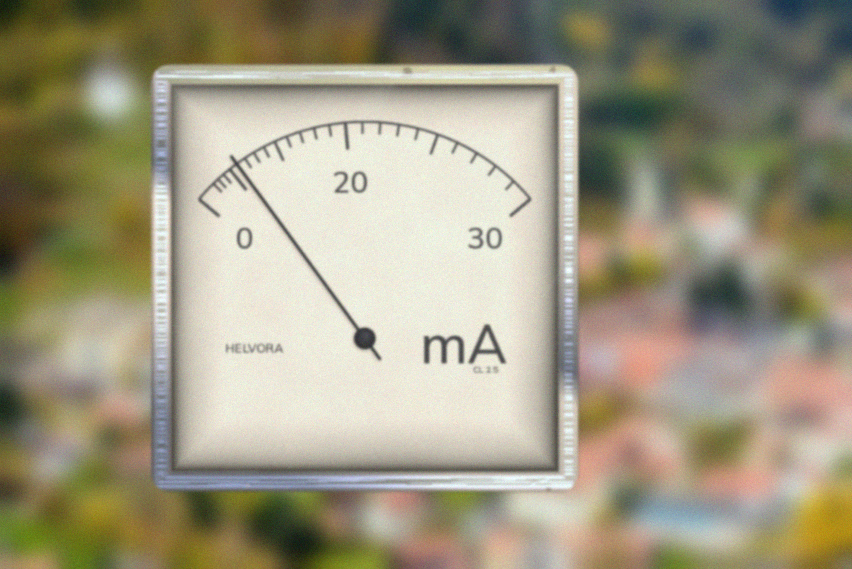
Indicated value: 11 mA
